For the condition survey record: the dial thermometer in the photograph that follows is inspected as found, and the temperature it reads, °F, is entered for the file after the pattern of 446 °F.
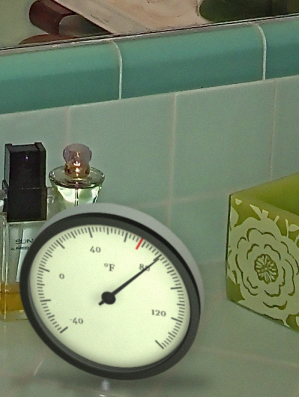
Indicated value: 80 °F
